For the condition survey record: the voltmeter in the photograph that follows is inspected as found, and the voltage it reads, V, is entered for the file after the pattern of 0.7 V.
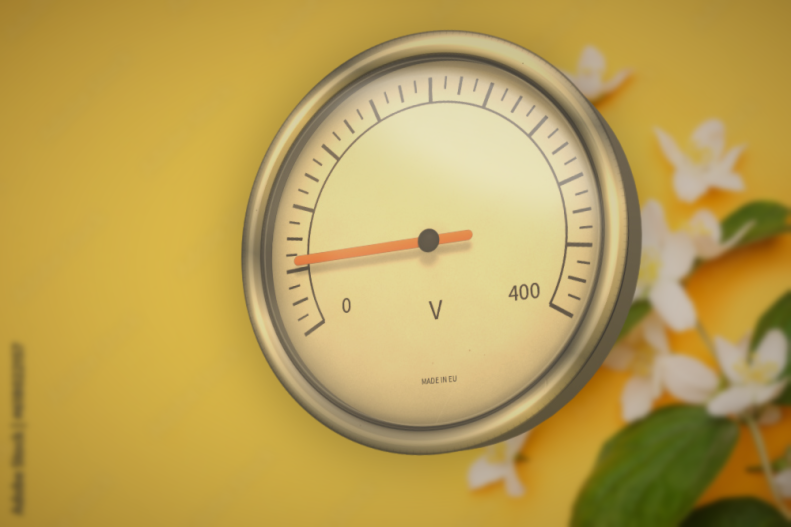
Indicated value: 45 V
